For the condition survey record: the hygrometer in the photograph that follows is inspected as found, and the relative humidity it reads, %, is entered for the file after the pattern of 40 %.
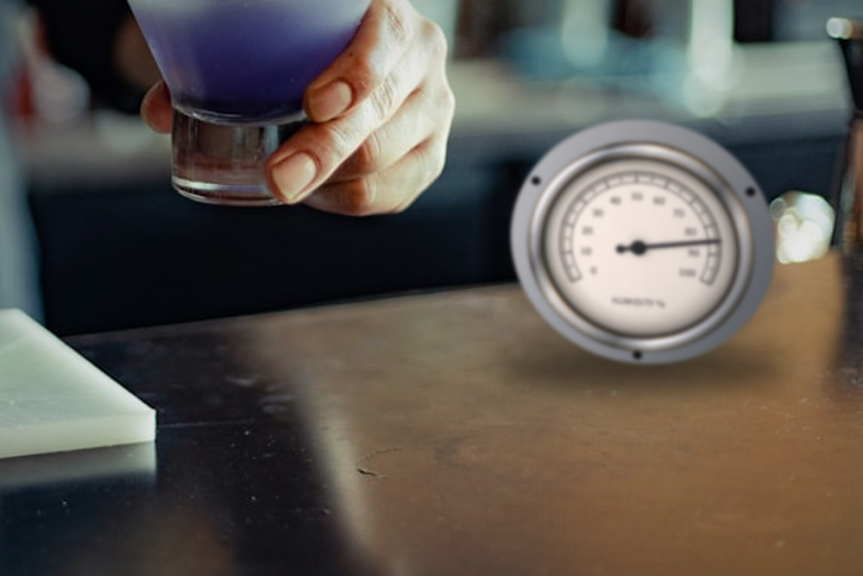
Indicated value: 85 %
